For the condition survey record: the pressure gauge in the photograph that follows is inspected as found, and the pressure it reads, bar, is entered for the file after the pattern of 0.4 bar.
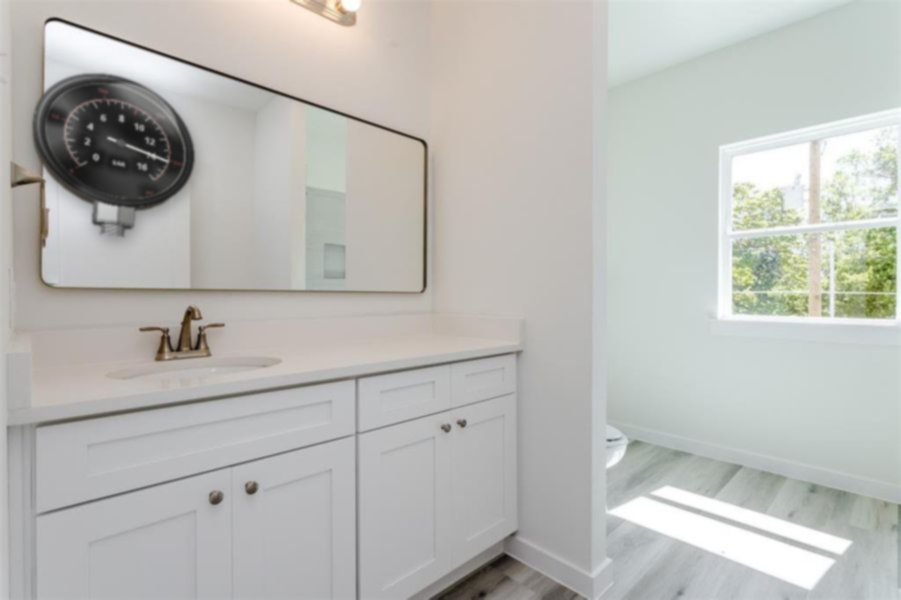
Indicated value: 14 bar
